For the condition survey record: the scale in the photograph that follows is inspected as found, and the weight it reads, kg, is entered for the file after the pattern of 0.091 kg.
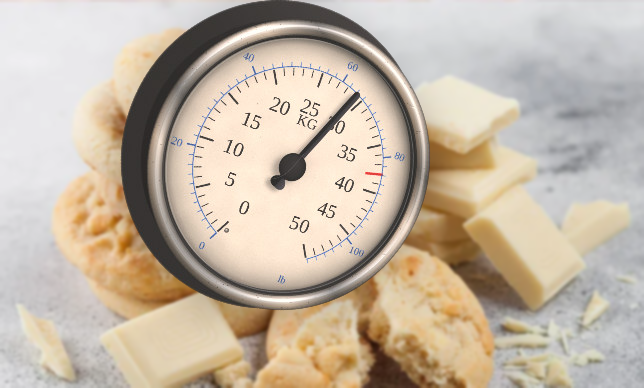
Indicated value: 29 kg
